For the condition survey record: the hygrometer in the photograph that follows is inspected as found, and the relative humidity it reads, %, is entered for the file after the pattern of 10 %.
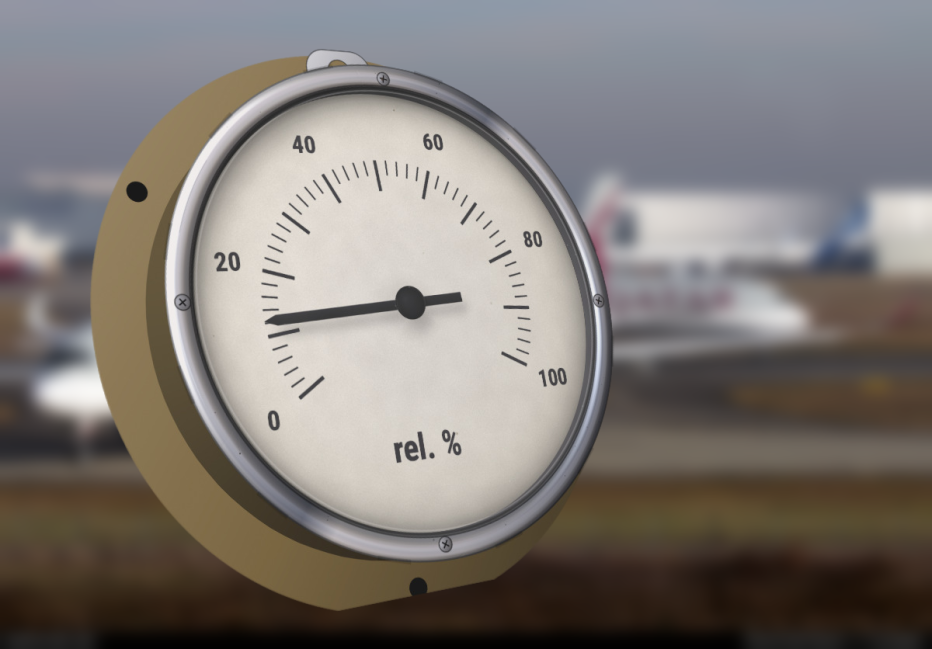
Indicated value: 12 %
